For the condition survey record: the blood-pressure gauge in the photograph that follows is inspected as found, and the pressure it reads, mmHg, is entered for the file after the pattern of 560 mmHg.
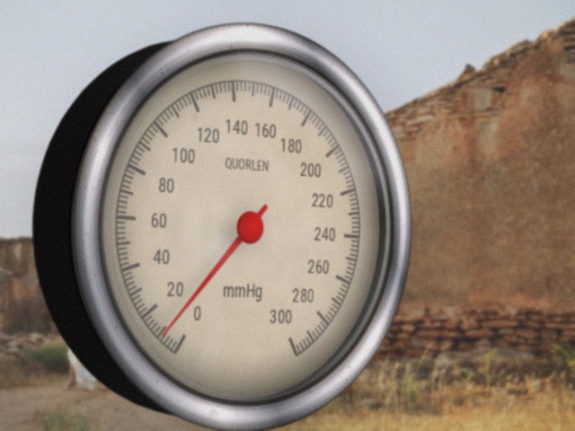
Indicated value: 10 mmHg
